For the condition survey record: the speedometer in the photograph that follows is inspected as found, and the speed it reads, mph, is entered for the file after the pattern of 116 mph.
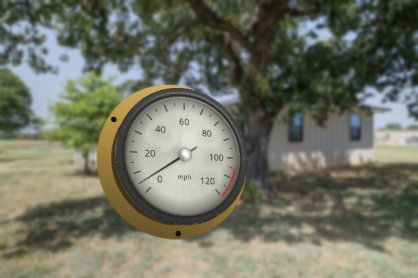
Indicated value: 5 mph
